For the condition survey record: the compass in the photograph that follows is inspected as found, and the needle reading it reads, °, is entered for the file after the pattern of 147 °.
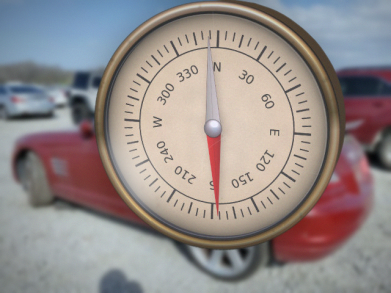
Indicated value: 175 °
